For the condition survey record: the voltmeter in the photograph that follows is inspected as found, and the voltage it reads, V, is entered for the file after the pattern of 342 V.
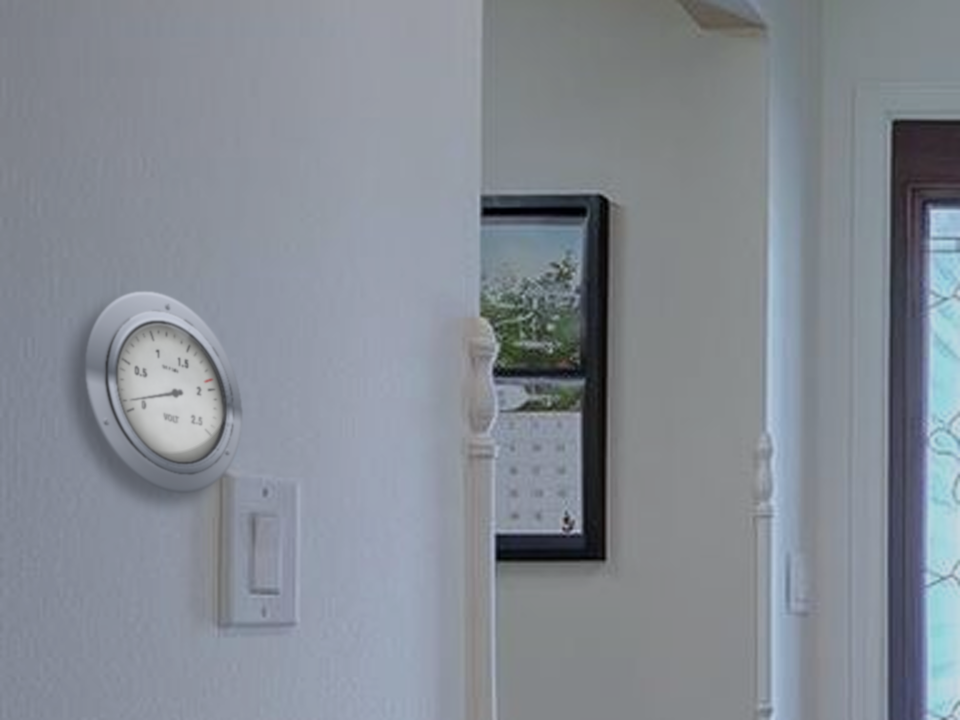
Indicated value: 0.1 V
